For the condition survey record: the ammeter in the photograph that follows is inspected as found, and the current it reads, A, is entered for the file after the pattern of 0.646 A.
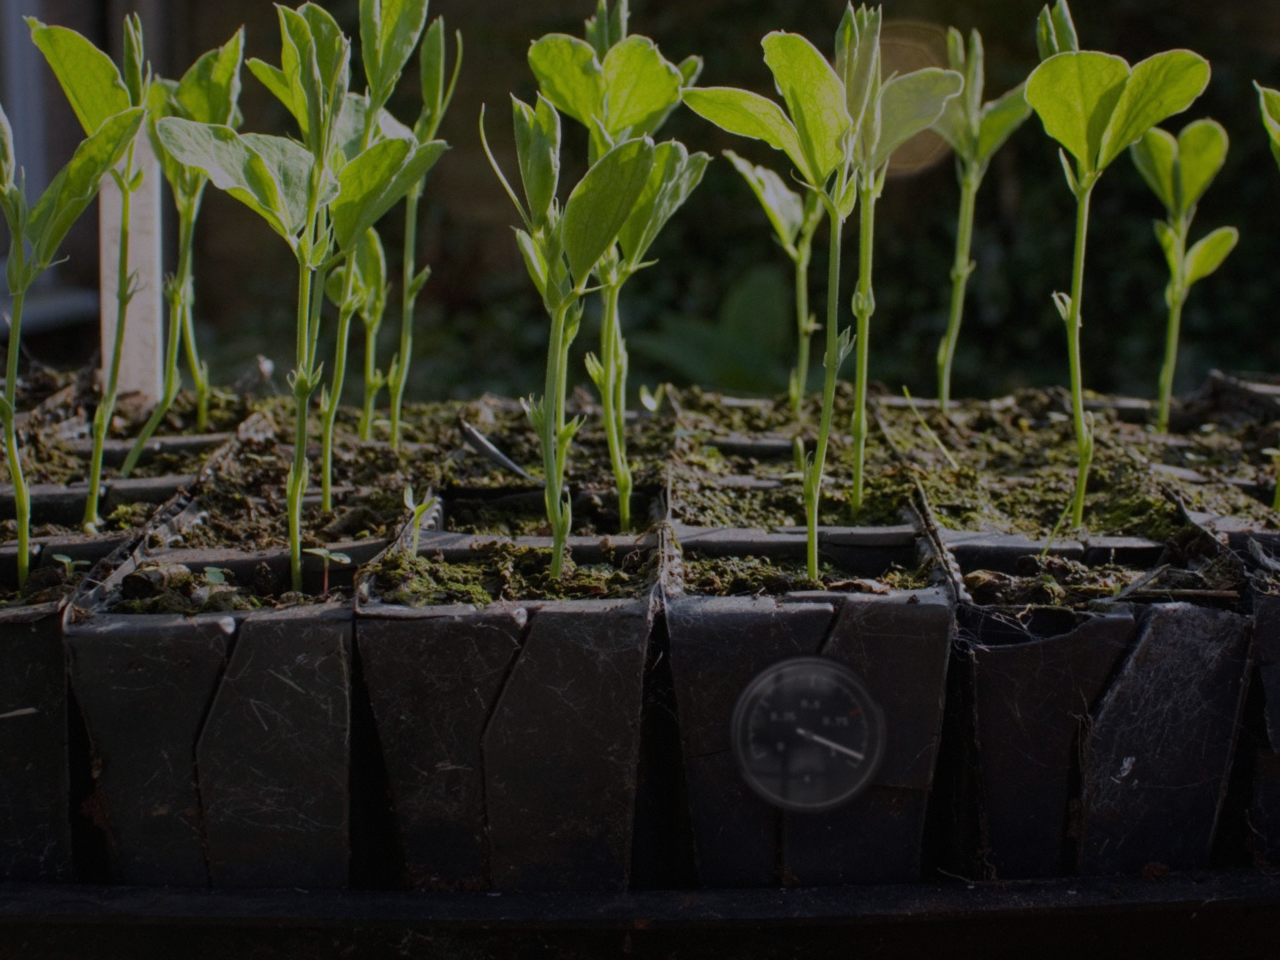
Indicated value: 0.95 A
